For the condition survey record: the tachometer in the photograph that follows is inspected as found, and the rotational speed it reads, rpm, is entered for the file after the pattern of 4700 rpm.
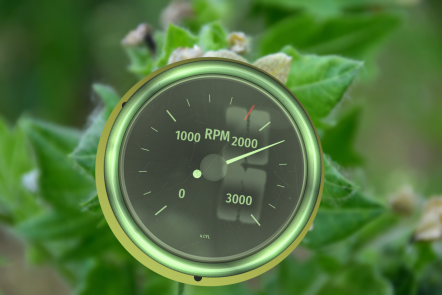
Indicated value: 2200 rpm
